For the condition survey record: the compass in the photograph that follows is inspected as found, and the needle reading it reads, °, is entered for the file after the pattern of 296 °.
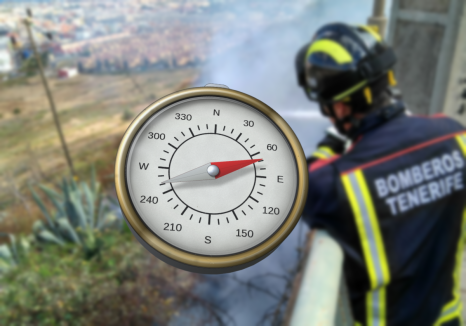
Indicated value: 70 °
